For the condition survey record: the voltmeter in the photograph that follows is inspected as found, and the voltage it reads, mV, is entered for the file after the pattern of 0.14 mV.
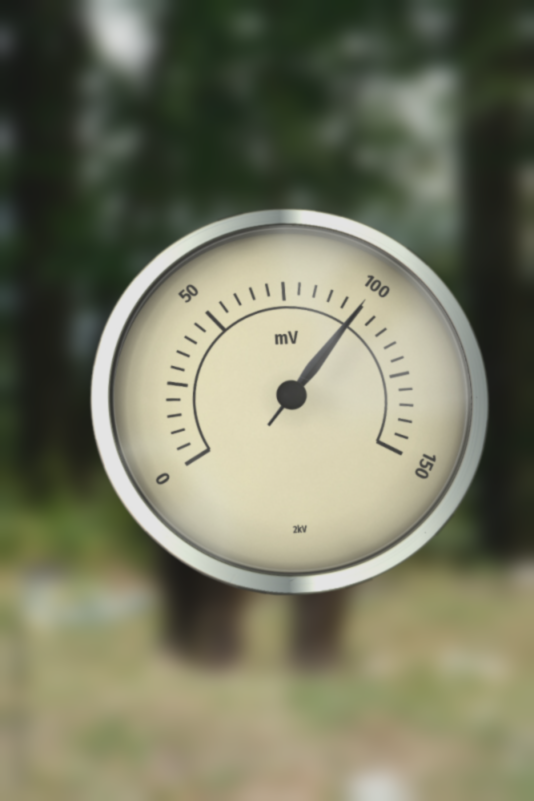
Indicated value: 100 mV
